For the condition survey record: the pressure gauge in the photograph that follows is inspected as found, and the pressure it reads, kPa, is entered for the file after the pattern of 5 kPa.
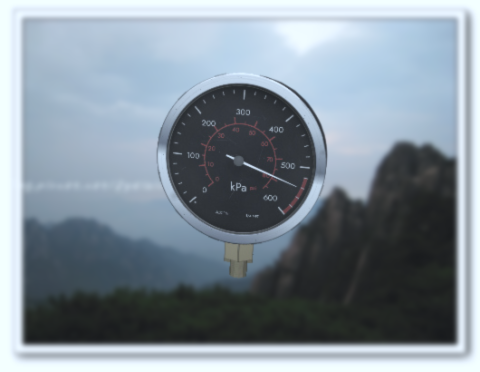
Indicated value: 540 kPa
